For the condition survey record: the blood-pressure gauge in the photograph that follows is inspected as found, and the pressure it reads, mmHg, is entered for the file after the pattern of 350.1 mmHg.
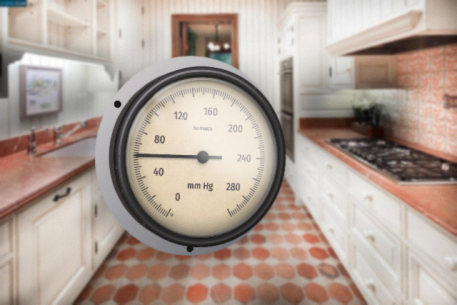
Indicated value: 60 mmHg
